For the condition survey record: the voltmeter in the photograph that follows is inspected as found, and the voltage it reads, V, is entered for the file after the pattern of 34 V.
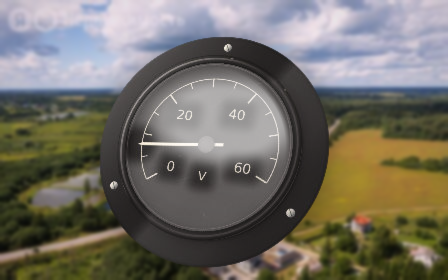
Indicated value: 7.5 V
